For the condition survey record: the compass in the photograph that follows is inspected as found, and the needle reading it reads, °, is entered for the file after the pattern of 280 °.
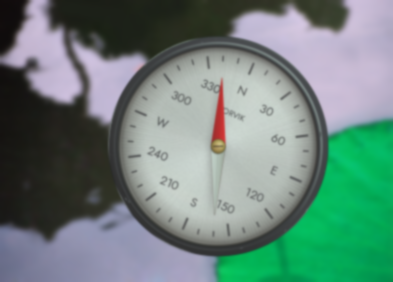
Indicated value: 340 °
